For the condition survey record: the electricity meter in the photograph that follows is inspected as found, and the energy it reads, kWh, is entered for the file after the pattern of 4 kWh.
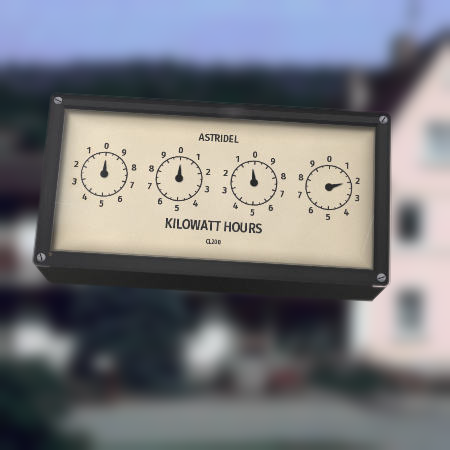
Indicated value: 2 kWh
